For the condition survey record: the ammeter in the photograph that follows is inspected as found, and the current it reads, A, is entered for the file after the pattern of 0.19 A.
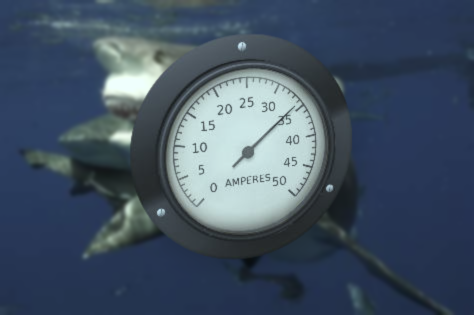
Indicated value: 34 A
